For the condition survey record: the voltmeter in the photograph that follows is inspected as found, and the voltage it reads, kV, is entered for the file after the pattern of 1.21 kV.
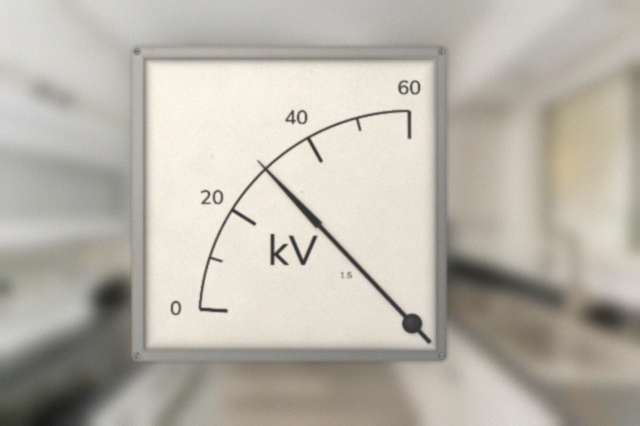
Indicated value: 30 kV
